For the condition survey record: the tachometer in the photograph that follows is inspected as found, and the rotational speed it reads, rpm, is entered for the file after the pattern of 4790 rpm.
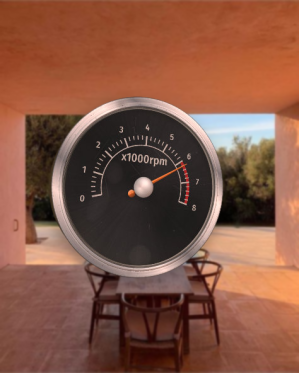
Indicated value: 6200 rpm
